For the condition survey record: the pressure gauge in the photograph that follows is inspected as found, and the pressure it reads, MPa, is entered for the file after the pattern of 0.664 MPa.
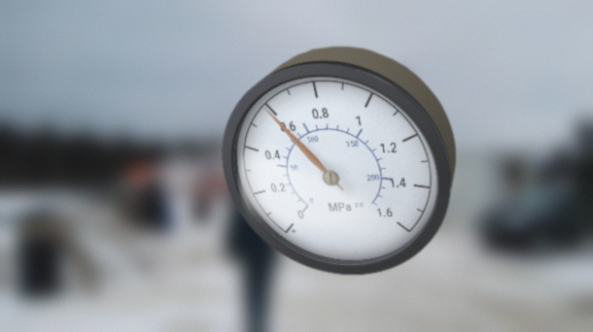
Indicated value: 0.6 MPa
